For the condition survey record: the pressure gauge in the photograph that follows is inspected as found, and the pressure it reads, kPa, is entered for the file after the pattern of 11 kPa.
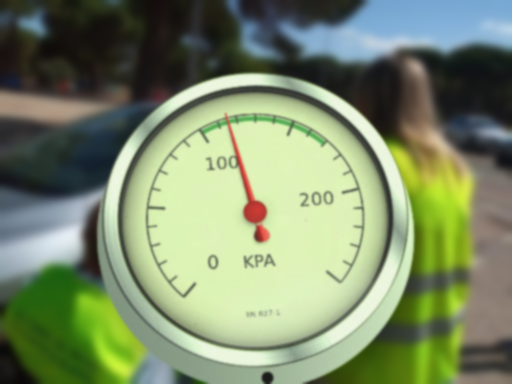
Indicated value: 115 kPa
